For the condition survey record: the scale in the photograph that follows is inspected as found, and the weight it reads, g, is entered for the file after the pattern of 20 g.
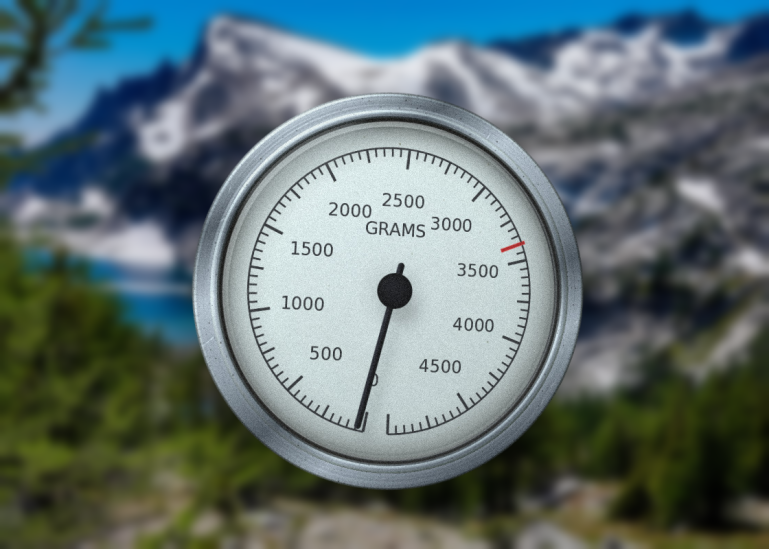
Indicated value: 50 g
